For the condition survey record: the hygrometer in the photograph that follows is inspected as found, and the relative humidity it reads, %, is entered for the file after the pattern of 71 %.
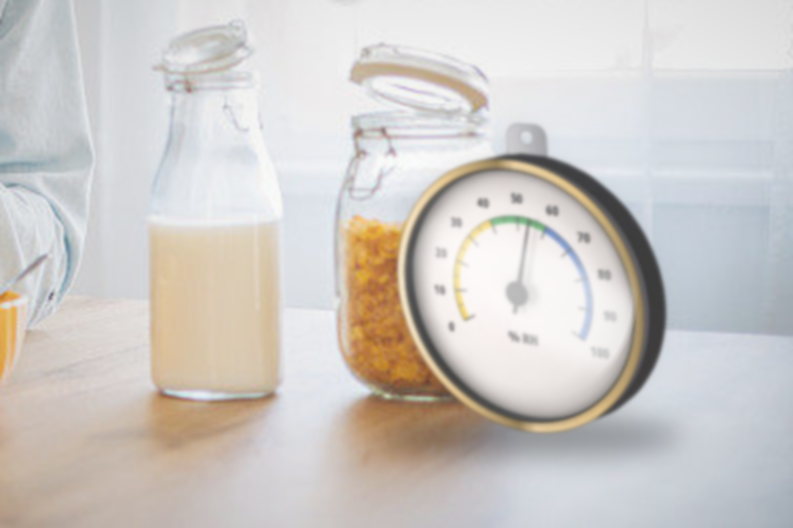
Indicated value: 55 %
